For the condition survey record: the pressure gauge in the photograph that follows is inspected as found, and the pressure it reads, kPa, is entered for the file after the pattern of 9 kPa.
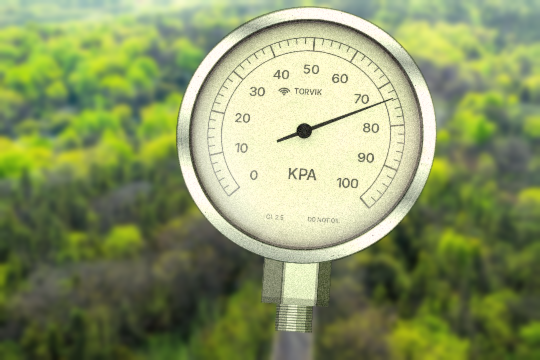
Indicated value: 74 kPa
